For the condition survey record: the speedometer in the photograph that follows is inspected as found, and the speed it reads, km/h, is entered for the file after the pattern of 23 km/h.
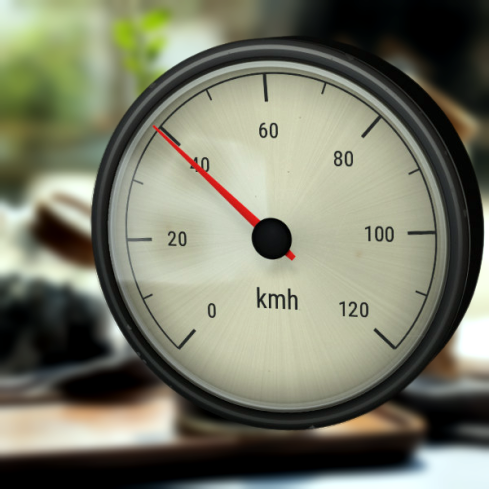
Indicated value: 40 km/h
